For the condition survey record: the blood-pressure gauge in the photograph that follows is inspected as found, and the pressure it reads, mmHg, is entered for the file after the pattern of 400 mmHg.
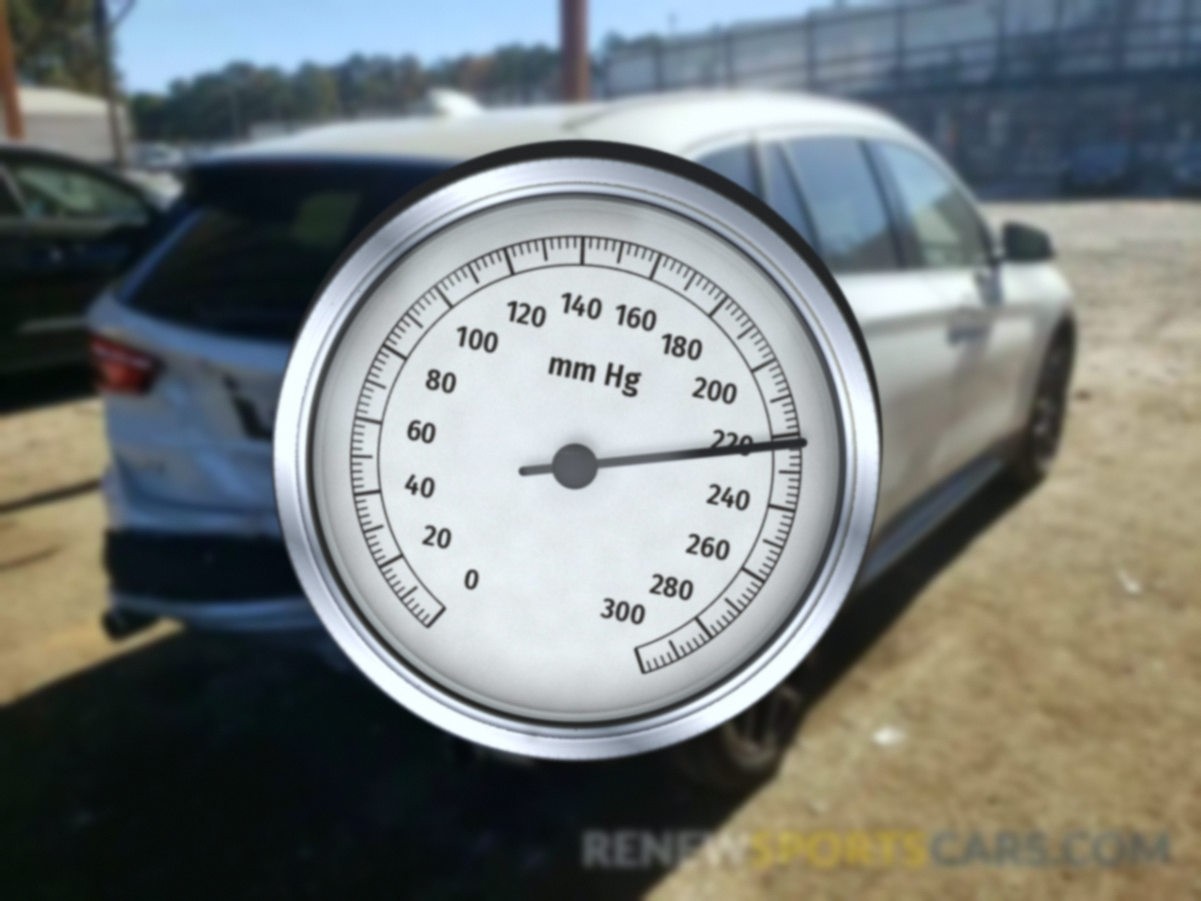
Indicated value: 222 mmHg
